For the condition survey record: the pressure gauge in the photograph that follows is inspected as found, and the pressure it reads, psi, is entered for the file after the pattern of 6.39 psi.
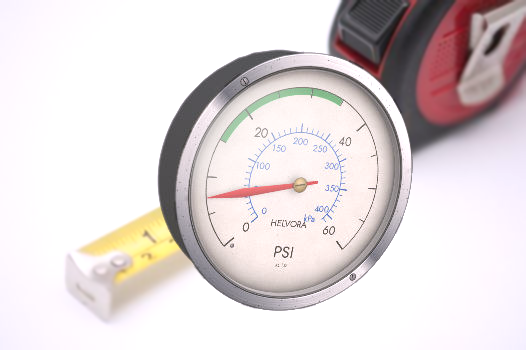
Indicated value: 7.5 psi
